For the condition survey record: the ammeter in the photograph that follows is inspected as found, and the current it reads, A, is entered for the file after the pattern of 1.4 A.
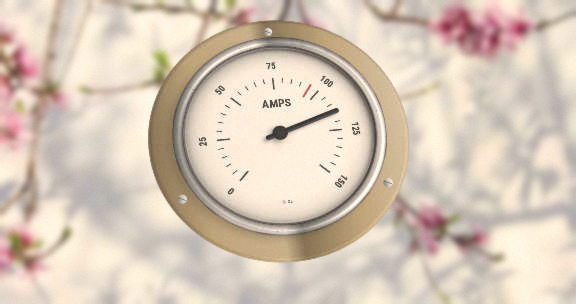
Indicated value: 115 A
